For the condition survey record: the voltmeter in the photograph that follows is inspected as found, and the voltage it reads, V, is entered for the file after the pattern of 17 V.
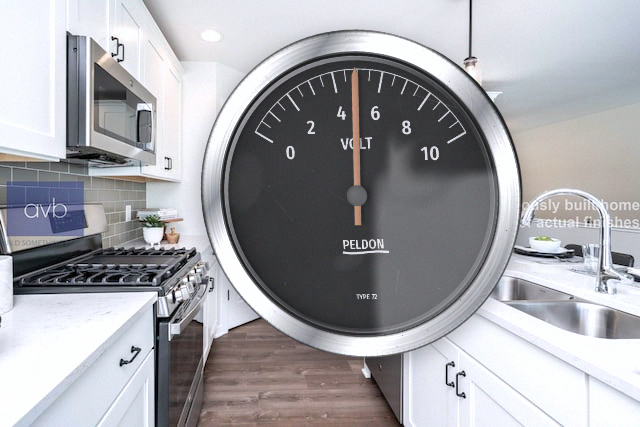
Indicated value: 5 V
